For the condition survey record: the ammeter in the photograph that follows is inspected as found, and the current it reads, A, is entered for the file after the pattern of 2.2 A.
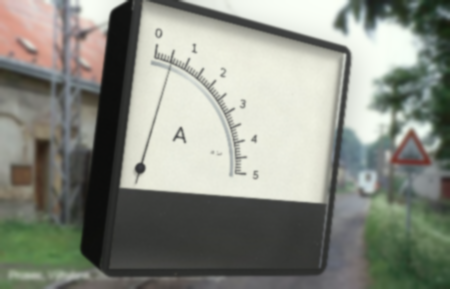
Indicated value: 0.5 A
